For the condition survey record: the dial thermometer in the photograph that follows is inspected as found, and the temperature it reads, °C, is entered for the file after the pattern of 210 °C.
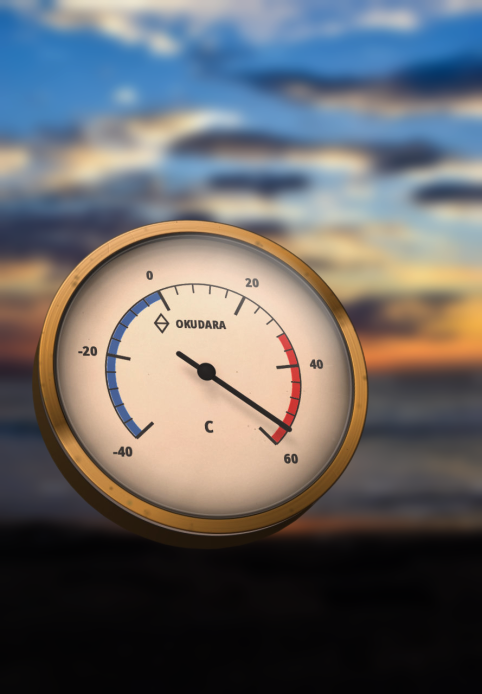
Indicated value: 56 °C
